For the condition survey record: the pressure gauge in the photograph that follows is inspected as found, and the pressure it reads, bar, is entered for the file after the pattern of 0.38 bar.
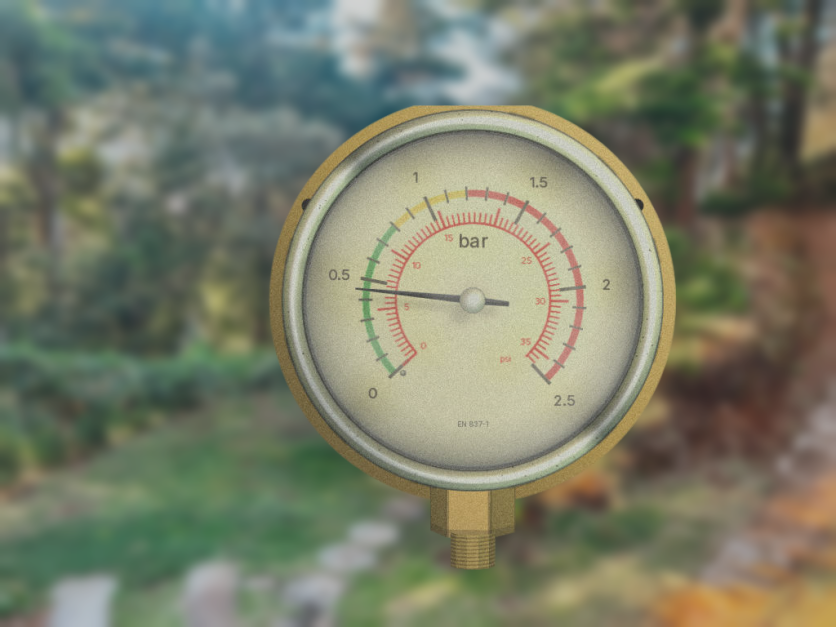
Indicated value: 0.45 bar
